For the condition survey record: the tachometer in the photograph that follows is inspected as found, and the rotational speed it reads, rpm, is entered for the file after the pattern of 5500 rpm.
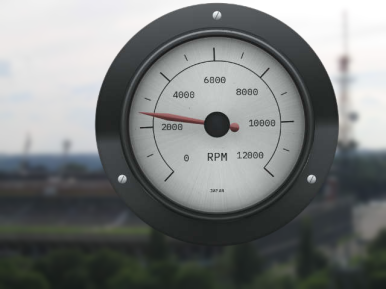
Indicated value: 2500 rpm
